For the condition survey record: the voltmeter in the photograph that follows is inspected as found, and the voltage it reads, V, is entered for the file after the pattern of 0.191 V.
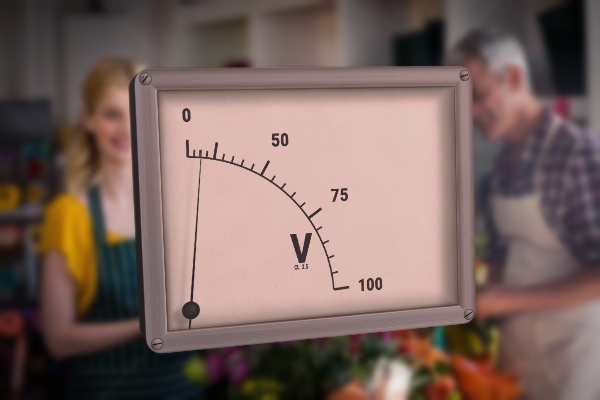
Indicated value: 15 V
